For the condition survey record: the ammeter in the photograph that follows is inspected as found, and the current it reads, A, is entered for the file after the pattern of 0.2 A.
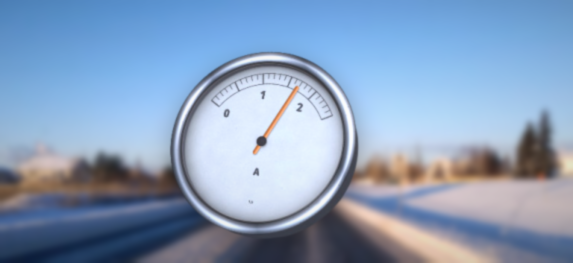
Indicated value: 1.7 A
